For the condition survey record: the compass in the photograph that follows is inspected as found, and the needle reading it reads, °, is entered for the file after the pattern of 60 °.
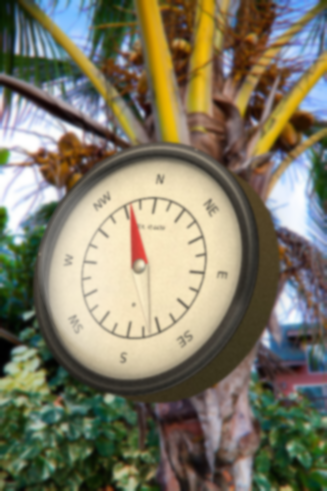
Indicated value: 337.5 °
